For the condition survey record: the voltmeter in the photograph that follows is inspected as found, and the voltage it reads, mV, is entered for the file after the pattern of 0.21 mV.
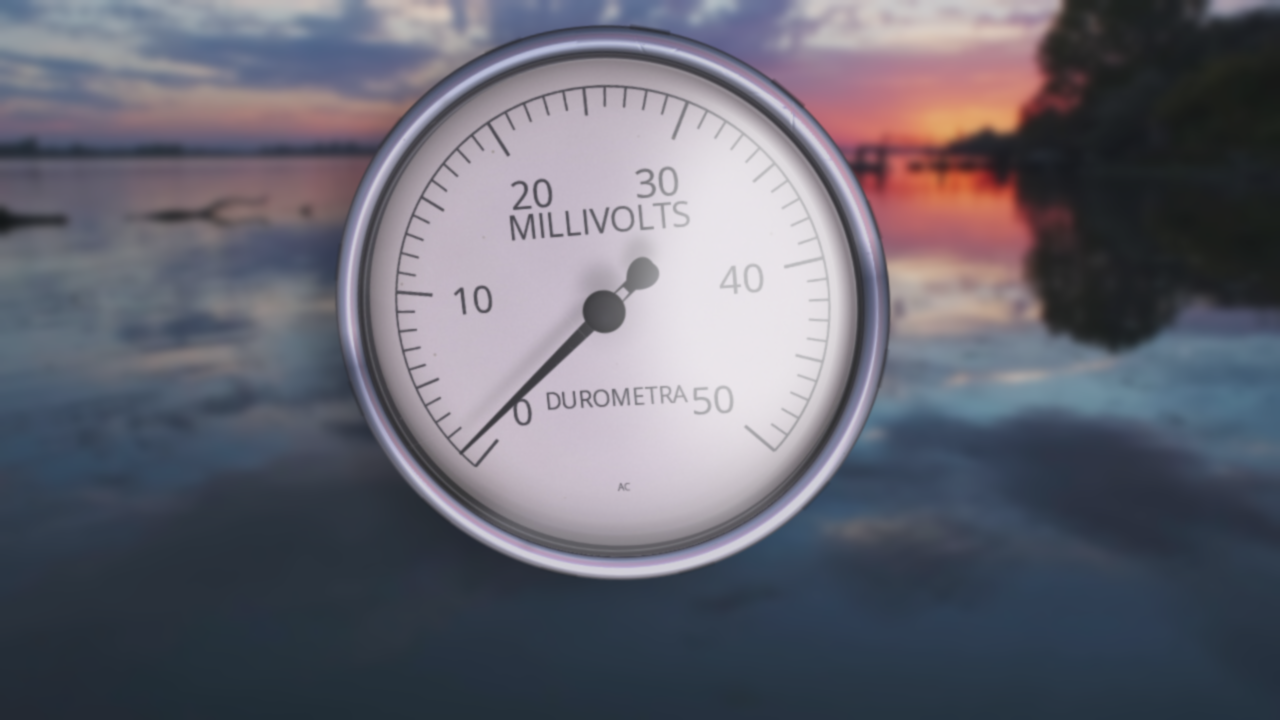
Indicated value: 1 mV
